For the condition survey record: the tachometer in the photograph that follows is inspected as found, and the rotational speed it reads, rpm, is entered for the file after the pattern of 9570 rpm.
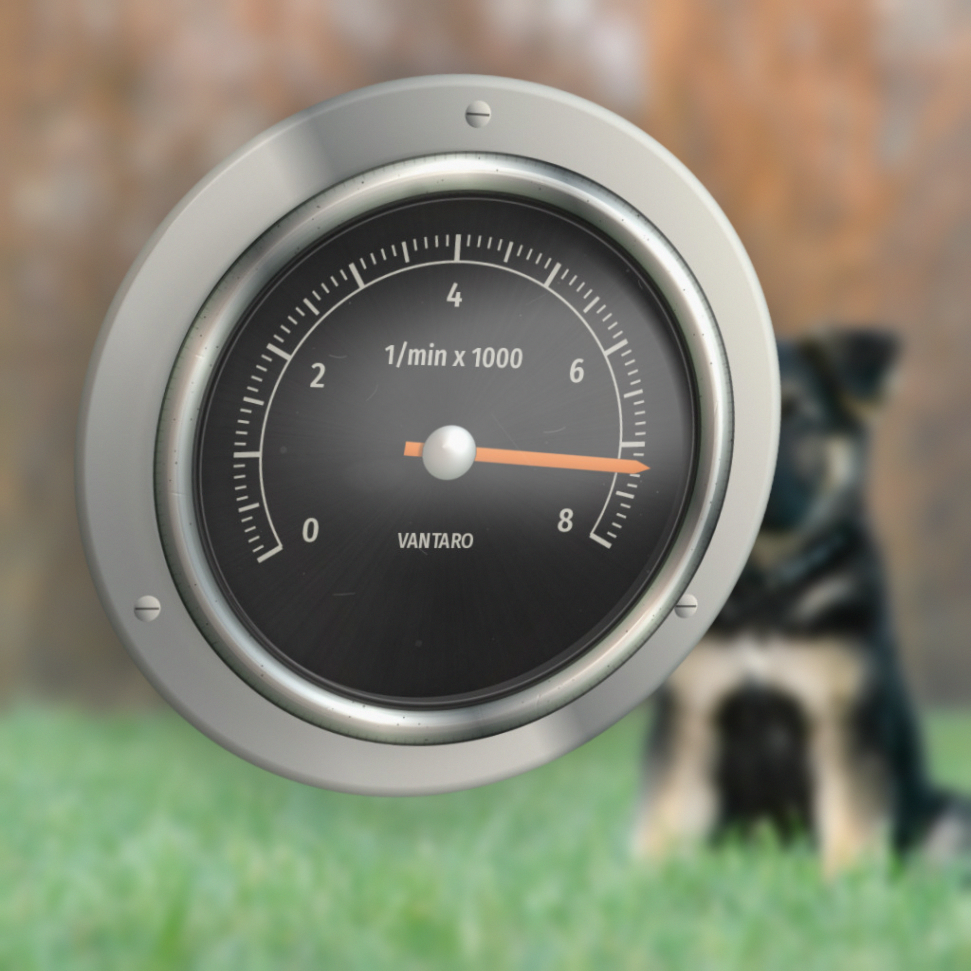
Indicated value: 7200 rpm
